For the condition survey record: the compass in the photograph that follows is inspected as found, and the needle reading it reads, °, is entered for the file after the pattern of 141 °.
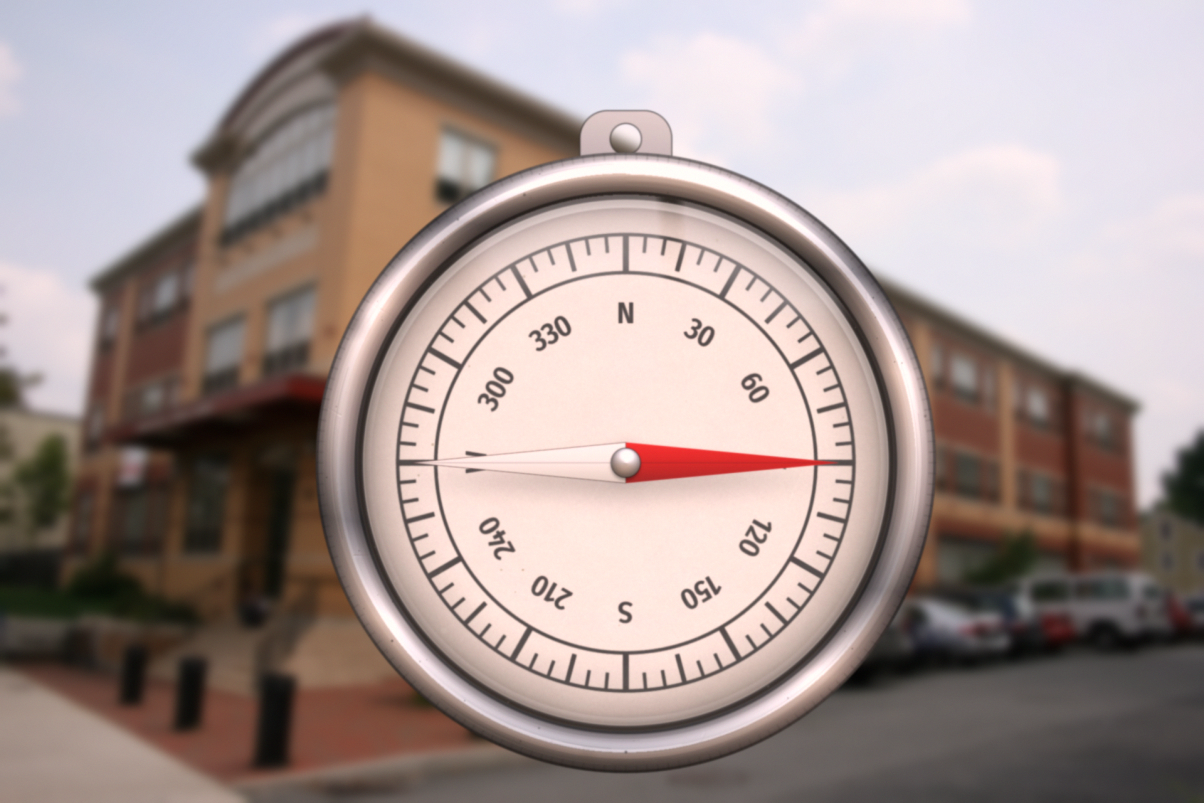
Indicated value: 90 °
